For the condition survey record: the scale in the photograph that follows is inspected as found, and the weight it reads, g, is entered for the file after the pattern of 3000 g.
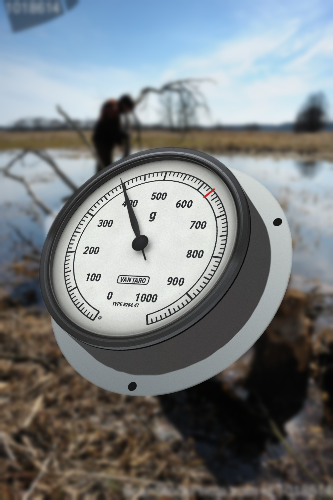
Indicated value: 400 g
